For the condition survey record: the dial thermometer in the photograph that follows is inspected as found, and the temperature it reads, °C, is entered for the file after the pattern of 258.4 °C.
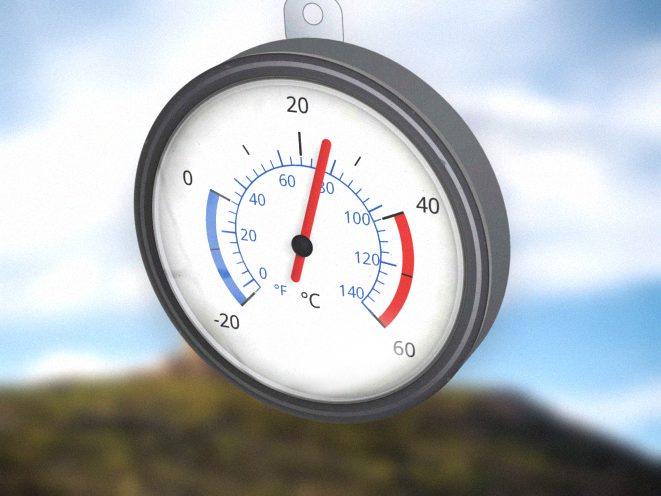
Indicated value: 25 °C
